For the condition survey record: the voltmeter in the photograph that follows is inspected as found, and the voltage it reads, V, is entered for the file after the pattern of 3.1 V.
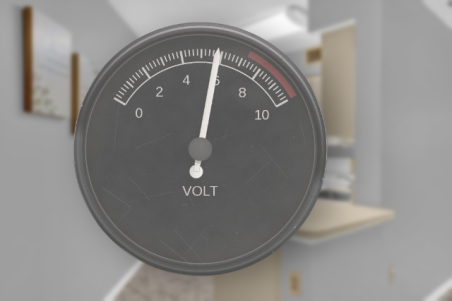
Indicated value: 5.8 V
